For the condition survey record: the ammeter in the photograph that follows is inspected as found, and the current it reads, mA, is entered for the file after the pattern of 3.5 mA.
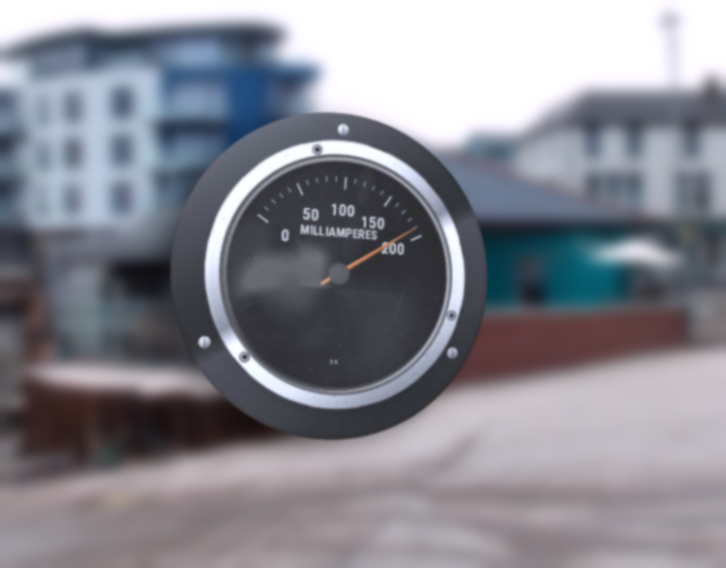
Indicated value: 190 mA
